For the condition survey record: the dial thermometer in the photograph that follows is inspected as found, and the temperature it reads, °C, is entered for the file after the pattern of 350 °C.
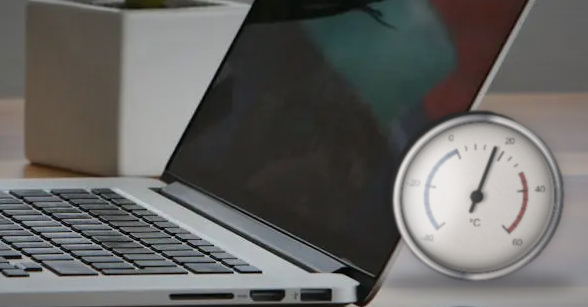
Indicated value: 16 °C
